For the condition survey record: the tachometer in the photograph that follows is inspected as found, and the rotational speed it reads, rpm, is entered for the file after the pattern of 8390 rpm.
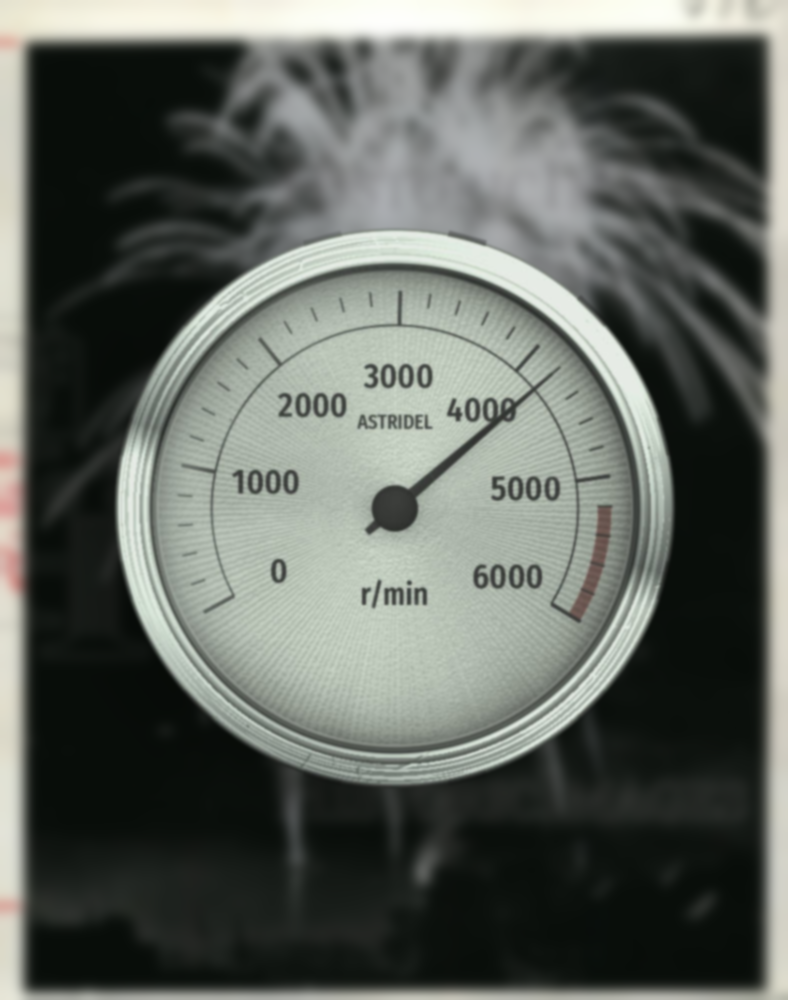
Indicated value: 4200 rpm
